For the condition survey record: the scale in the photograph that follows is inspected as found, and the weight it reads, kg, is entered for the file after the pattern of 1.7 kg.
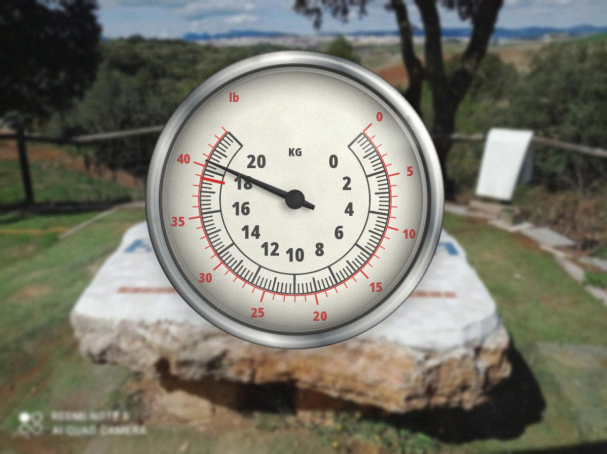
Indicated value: 18.4 kg
